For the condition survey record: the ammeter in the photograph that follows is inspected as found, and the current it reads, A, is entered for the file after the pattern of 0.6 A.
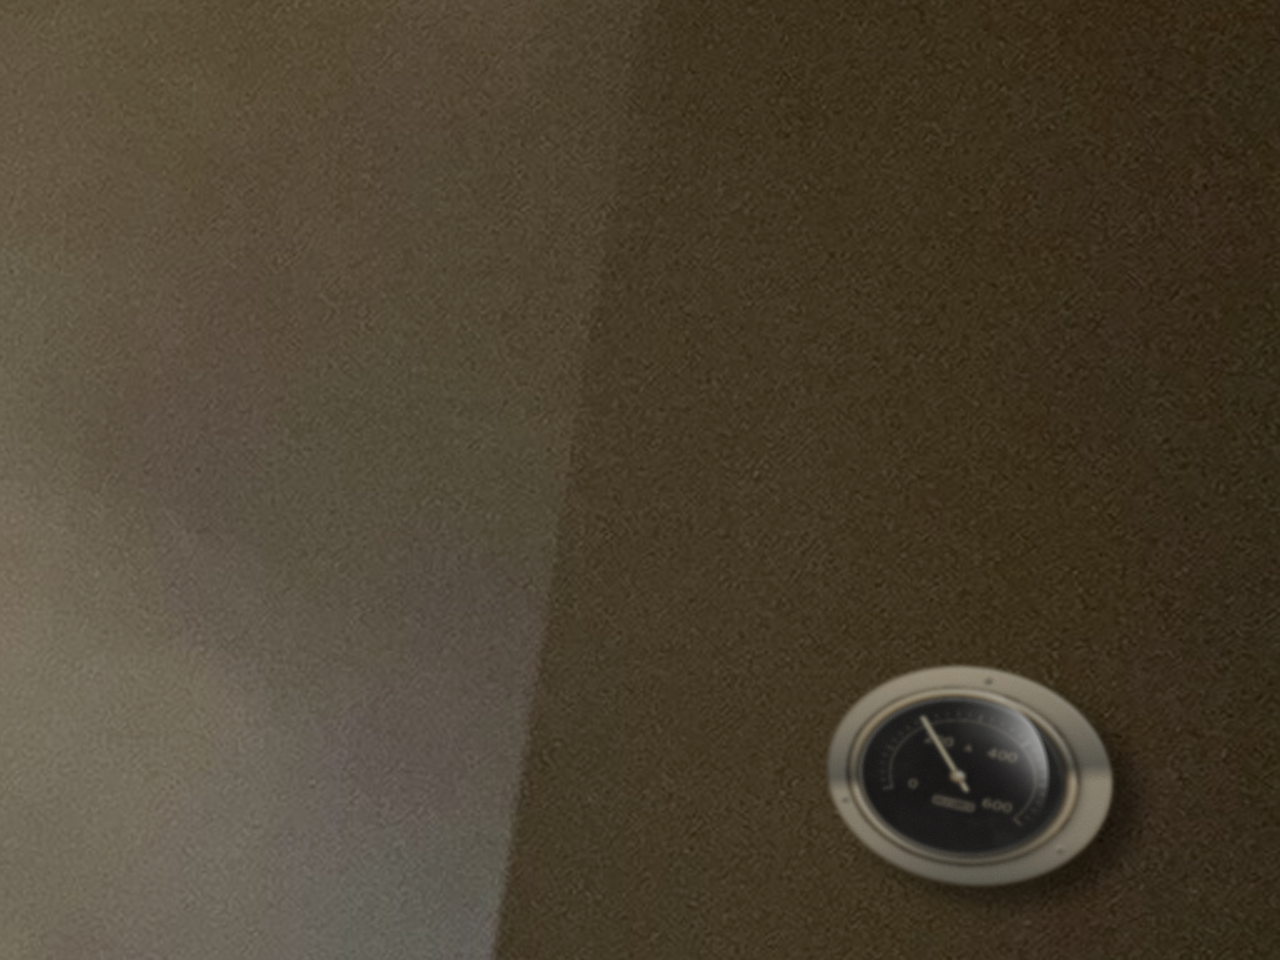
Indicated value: 200 A
